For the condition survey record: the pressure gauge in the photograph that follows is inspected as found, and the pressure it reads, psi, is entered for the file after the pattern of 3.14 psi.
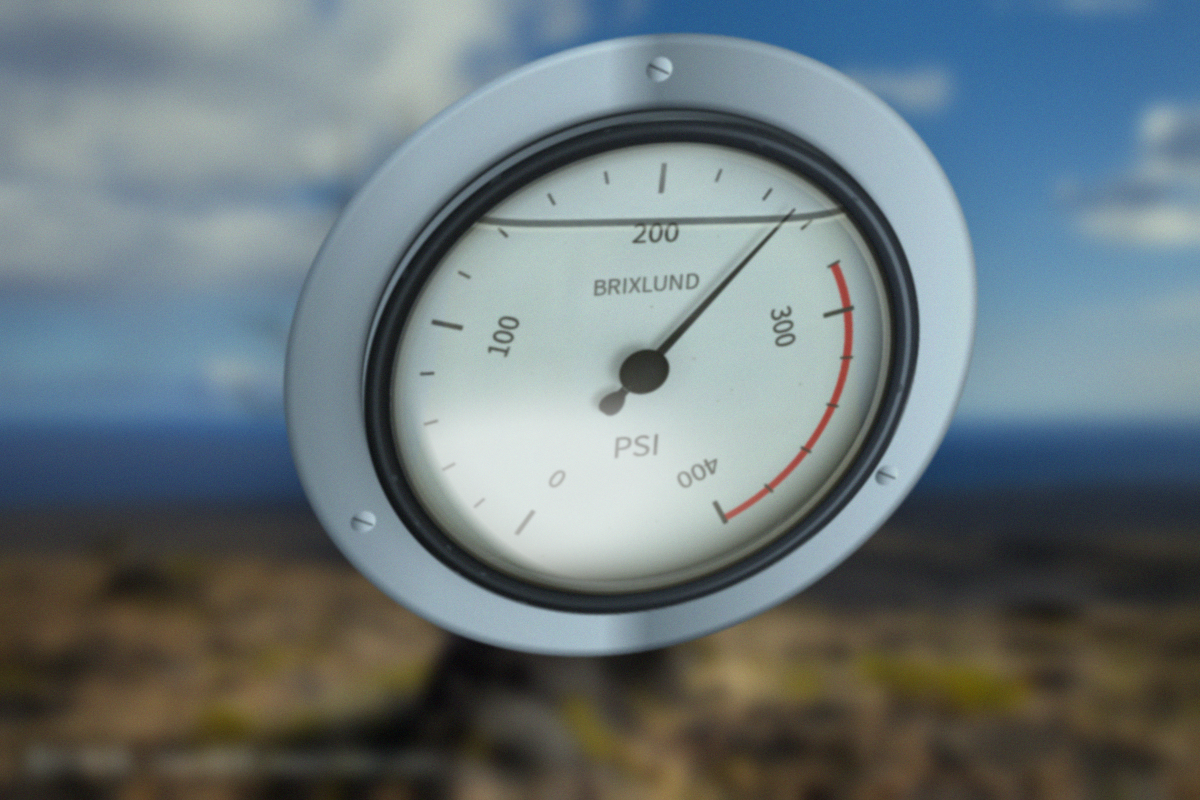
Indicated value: 250 psi
